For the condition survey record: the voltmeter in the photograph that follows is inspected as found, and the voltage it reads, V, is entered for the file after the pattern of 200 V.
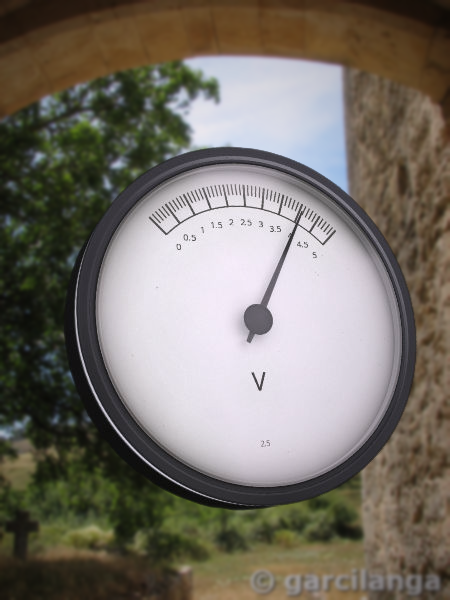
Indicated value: 4 V
